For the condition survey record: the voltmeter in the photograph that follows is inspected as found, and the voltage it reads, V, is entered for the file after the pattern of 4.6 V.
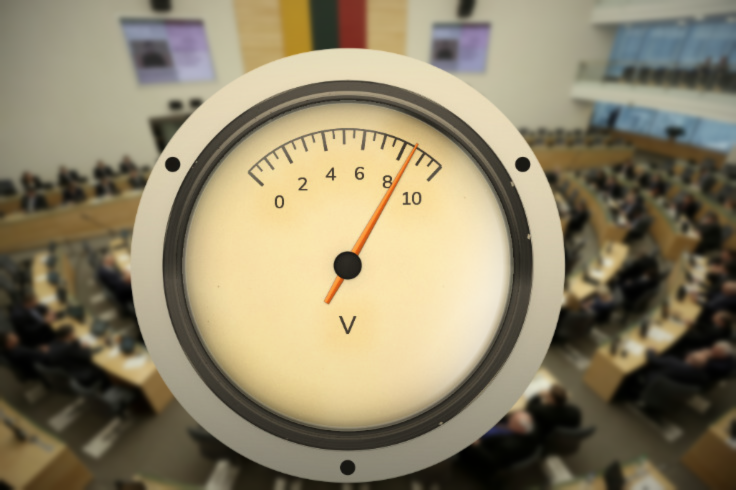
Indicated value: 8.5 V
